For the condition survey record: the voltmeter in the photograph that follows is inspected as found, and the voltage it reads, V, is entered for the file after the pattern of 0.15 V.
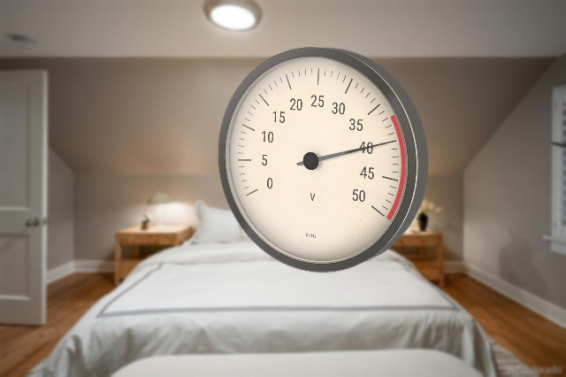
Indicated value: 40 V
